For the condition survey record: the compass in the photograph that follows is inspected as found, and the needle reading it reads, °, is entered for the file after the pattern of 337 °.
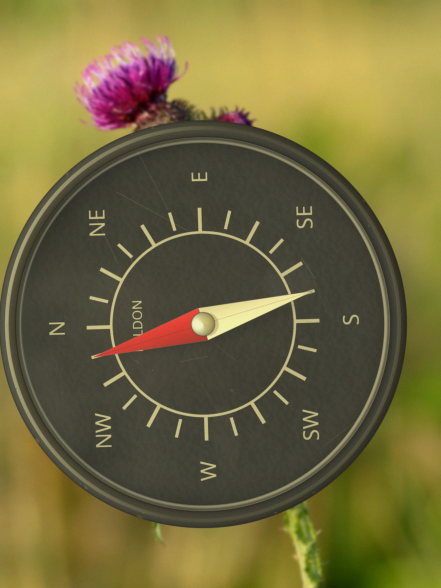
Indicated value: 345 °
